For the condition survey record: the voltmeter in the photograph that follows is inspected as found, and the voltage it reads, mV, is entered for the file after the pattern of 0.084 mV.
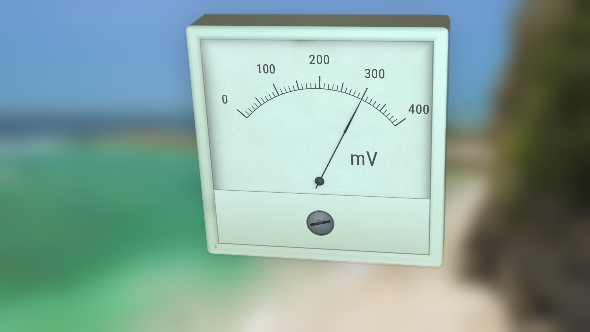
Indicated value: 300 mV
